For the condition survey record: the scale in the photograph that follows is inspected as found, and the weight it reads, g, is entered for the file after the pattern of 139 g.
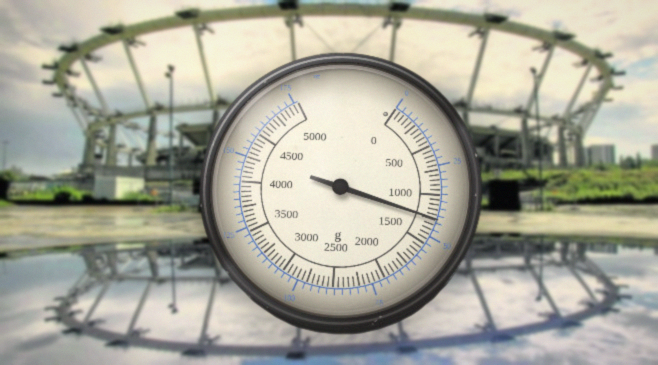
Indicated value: 1250 g
